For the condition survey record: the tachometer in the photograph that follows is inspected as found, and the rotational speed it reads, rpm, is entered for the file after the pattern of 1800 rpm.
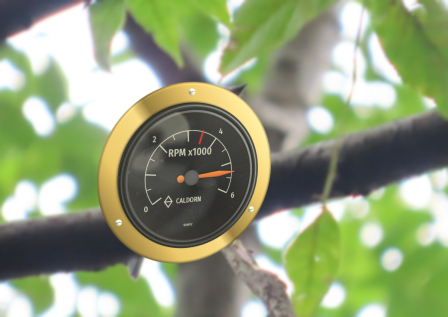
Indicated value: 5250 rpm
